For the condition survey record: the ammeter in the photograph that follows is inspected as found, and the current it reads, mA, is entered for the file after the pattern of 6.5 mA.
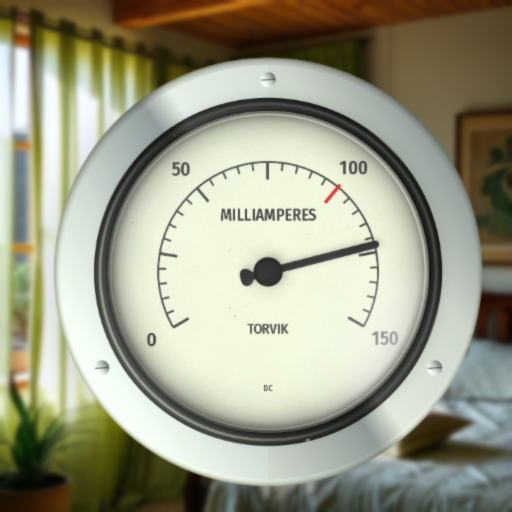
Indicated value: 122.5 mA
